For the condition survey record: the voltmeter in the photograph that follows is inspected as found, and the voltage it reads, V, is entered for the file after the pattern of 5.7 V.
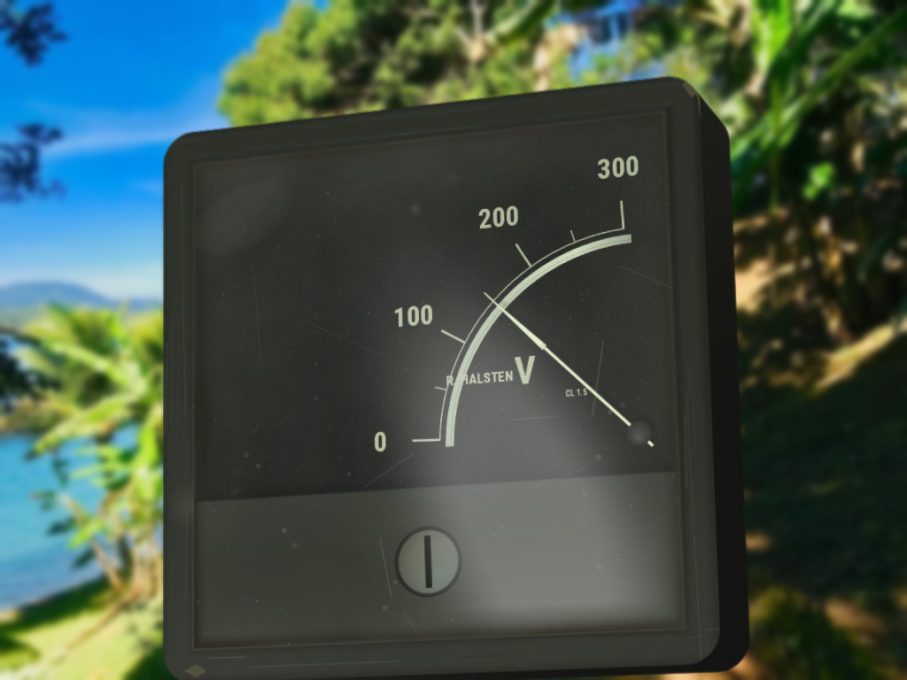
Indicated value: 150 V
